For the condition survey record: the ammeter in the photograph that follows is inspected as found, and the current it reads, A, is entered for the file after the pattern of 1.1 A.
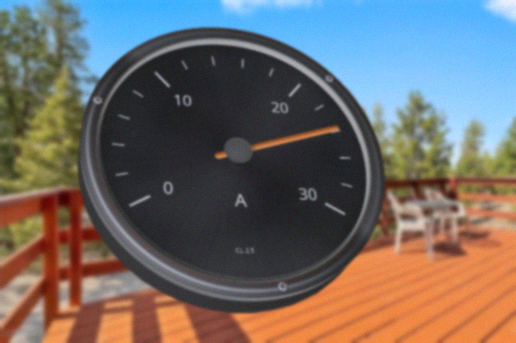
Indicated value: 24 A
